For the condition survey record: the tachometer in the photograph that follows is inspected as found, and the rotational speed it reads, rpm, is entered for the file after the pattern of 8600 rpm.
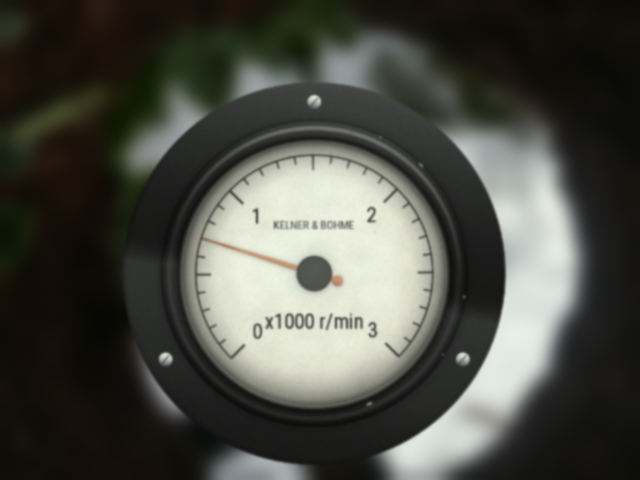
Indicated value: 700 rpm
